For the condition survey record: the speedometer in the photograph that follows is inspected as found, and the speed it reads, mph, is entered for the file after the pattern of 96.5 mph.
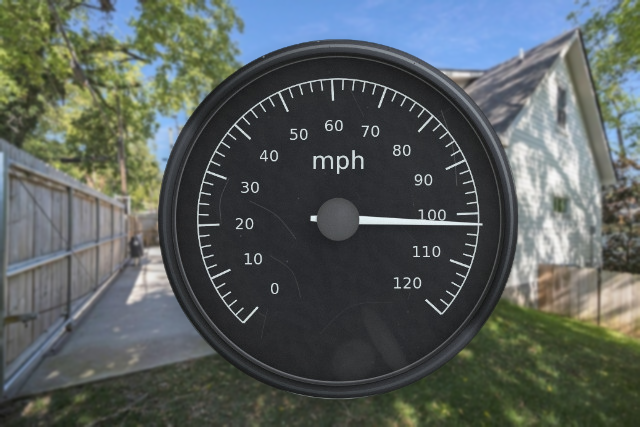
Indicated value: 102 mph
